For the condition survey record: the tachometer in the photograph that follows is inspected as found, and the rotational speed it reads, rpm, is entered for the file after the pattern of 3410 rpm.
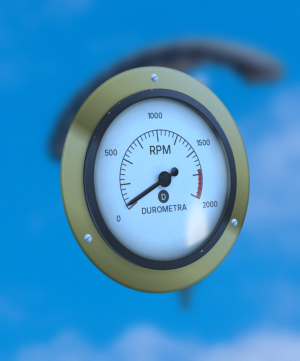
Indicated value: 50 rpm
